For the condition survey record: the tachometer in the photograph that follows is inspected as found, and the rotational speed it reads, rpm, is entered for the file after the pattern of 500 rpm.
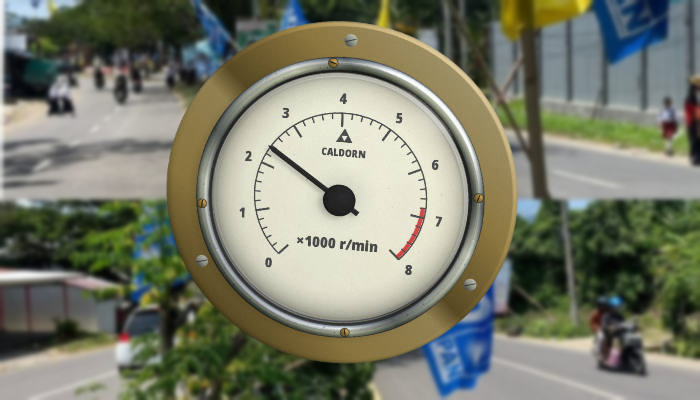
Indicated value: 2400 rpm
